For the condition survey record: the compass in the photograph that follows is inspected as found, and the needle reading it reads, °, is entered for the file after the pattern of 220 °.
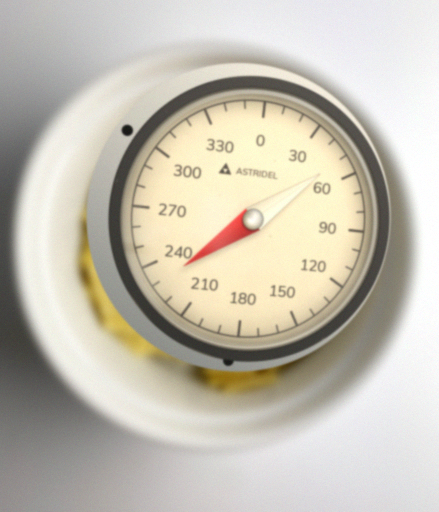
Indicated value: 230 °
